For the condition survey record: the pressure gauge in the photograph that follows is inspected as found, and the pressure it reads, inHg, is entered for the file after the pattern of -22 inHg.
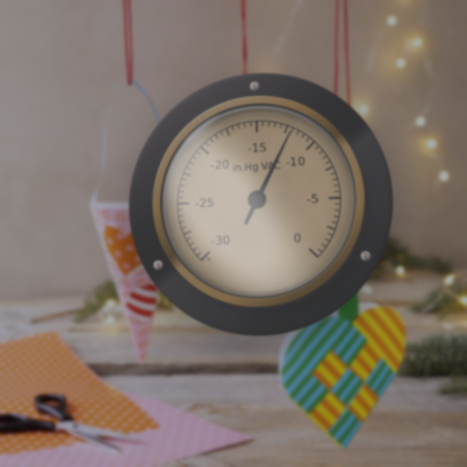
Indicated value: -12 inHg
